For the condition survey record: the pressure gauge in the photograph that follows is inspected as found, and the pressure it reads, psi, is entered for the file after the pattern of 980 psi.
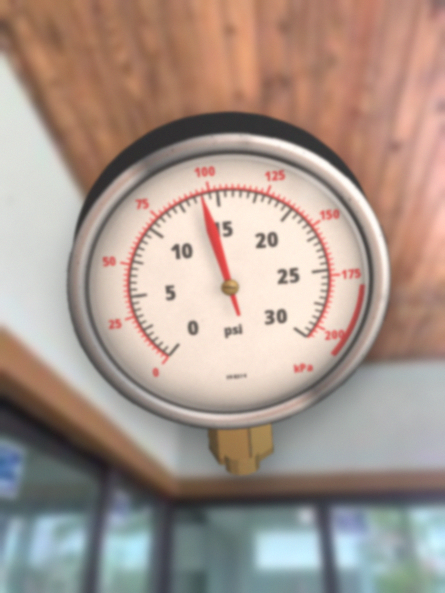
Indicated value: 14 psi
